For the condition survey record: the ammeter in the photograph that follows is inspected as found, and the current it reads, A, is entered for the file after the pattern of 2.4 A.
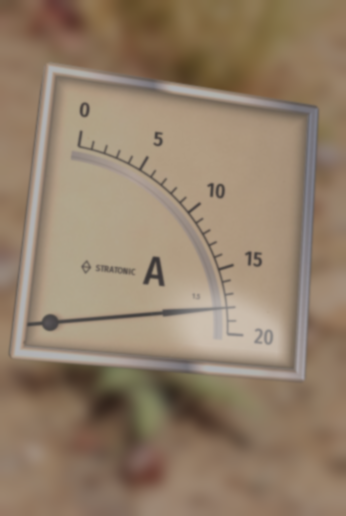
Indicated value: 18 A
